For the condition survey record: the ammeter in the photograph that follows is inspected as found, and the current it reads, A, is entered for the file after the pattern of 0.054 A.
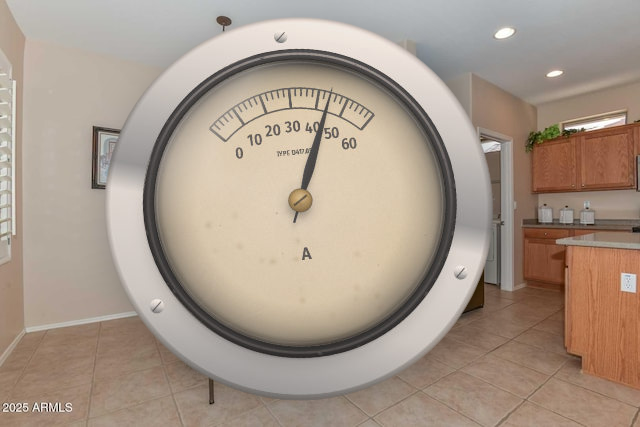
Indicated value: 44 A
